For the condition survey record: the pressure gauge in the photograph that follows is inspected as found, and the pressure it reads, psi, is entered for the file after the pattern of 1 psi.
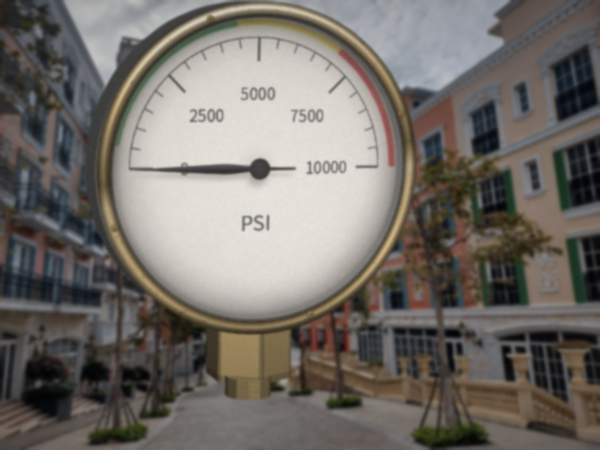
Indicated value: 0 psi
